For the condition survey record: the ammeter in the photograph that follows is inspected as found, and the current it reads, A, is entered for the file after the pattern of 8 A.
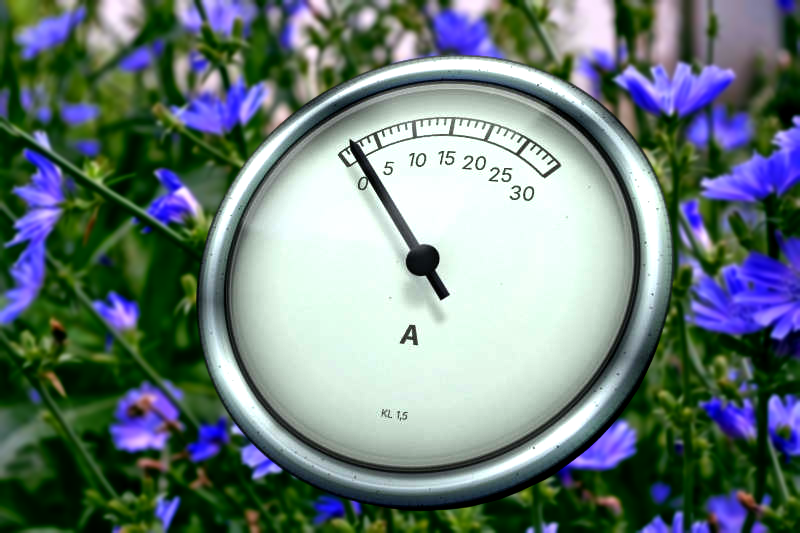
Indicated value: 2 A
